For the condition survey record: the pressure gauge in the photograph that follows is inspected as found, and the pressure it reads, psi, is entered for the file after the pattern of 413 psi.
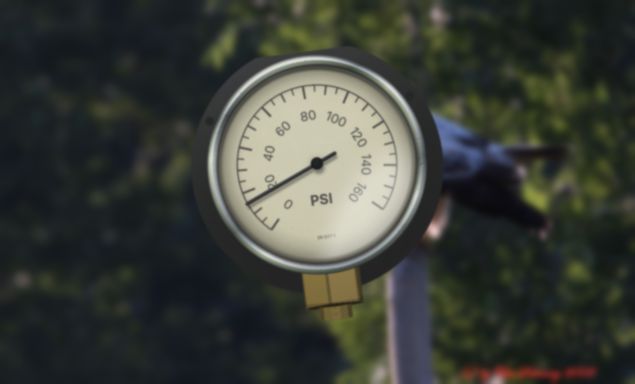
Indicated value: 15 psi
